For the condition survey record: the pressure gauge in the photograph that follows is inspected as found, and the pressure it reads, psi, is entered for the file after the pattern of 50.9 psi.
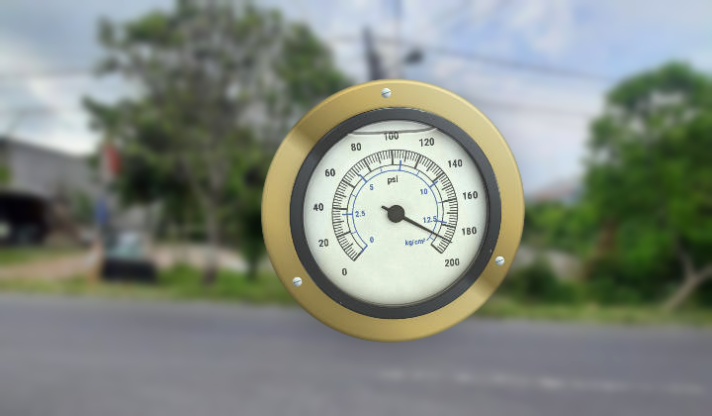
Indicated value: 190 psi
